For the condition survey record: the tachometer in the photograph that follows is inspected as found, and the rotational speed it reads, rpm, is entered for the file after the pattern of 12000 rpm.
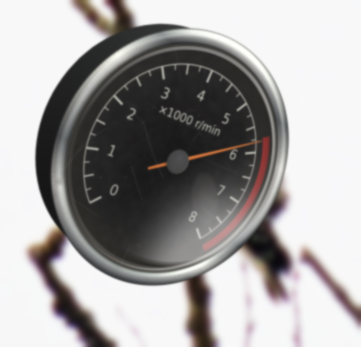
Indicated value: 5750 rpm
